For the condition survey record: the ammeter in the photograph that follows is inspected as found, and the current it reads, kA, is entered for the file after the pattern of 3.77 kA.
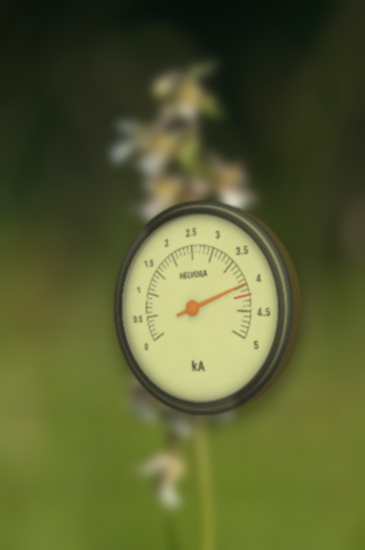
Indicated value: 4 kA
